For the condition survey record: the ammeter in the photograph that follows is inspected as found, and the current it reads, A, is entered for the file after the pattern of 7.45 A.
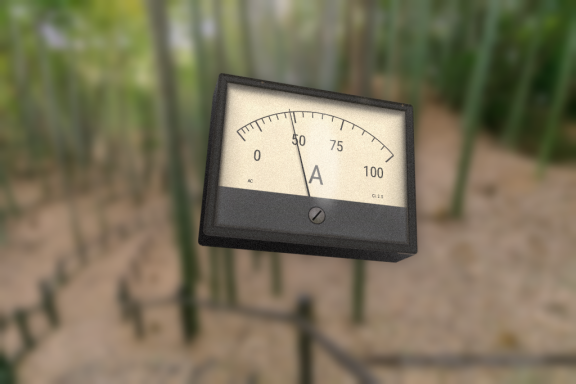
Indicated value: 47.5 A
